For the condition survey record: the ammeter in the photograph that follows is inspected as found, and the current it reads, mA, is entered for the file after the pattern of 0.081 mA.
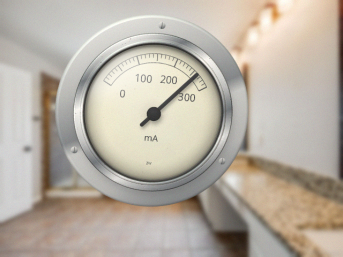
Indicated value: 260 mA
